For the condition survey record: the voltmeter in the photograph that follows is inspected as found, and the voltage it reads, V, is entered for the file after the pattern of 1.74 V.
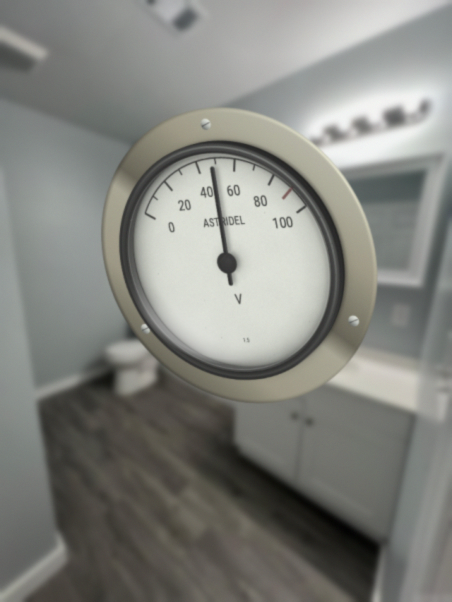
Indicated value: 50 V
